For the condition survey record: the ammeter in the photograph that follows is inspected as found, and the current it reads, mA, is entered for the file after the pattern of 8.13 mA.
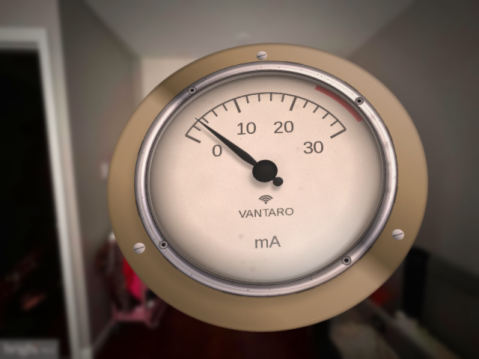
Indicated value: 3 mA
